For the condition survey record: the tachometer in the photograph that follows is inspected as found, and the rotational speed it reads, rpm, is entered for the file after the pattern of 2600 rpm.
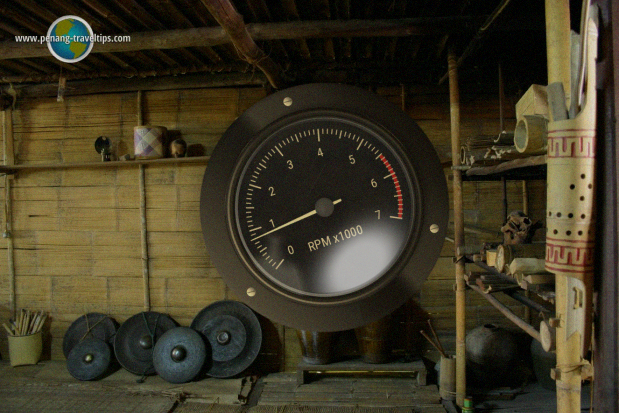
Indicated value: 800 rpm
